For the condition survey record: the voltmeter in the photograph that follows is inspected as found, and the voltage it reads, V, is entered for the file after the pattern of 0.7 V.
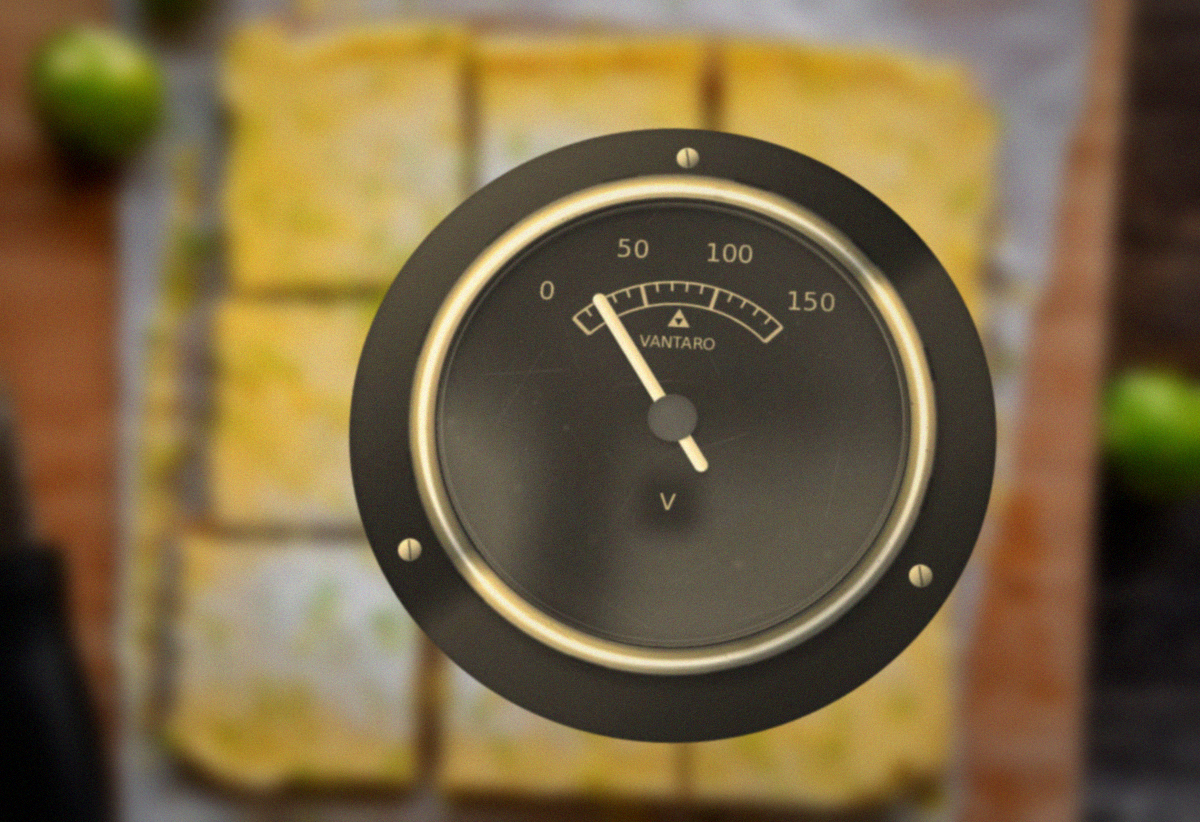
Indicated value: 20 V
